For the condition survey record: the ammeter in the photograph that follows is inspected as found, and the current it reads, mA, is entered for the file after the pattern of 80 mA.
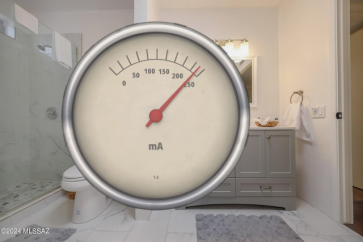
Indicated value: 237.5 mA
